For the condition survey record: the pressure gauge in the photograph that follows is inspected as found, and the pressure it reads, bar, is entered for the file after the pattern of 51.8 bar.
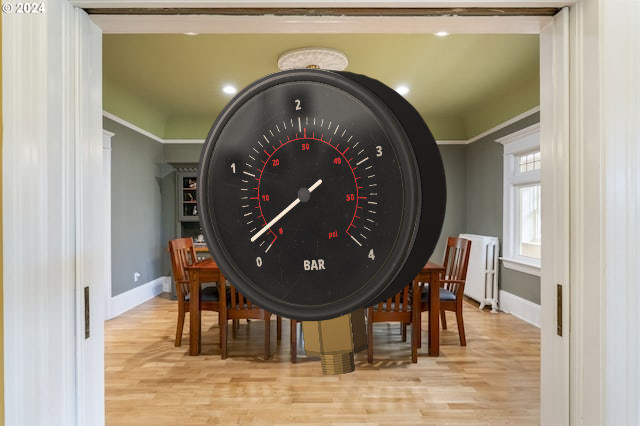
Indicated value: 0.2 bar
